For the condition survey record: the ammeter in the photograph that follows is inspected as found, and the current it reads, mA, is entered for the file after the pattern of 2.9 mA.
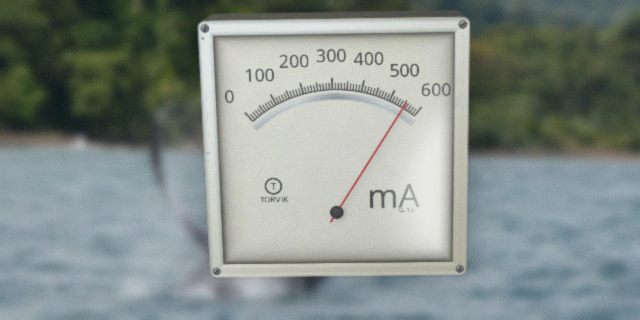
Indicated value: 550 mA
